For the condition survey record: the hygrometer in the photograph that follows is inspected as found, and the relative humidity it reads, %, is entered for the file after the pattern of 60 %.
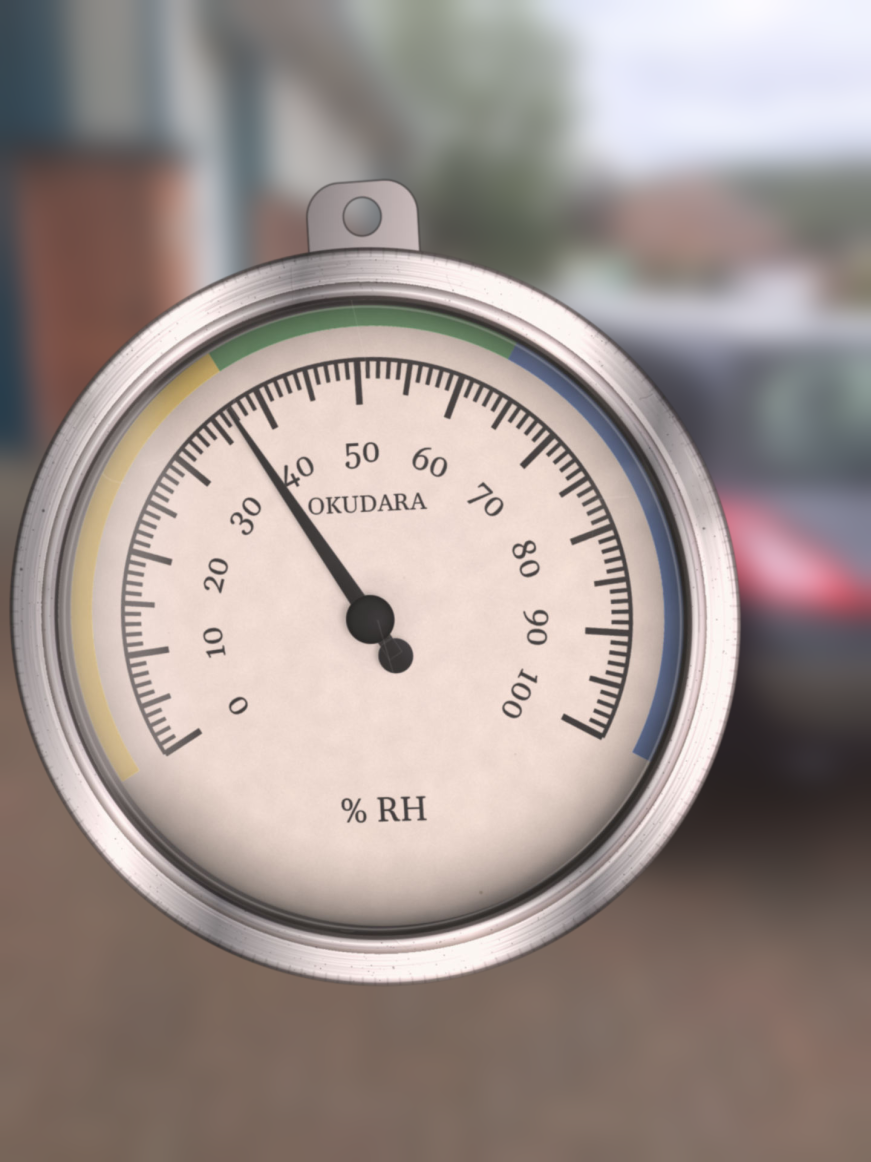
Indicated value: 37 %
